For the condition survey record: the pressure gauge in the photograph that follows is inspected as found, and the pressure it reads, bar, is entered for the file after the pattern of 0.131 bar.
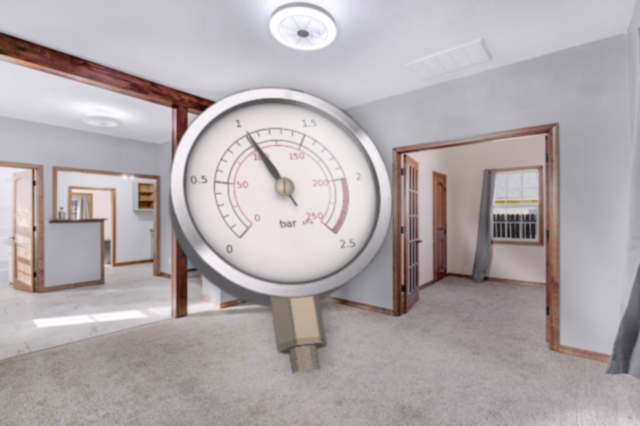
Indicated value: 1 bar
